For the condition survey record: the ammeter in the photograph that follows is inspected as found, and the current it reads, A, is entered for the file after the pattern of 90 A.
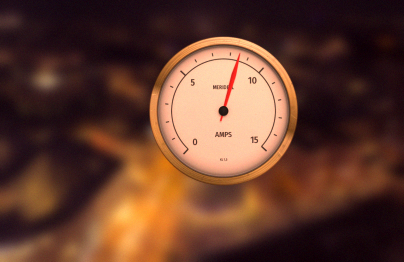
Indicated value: 8.5 A
